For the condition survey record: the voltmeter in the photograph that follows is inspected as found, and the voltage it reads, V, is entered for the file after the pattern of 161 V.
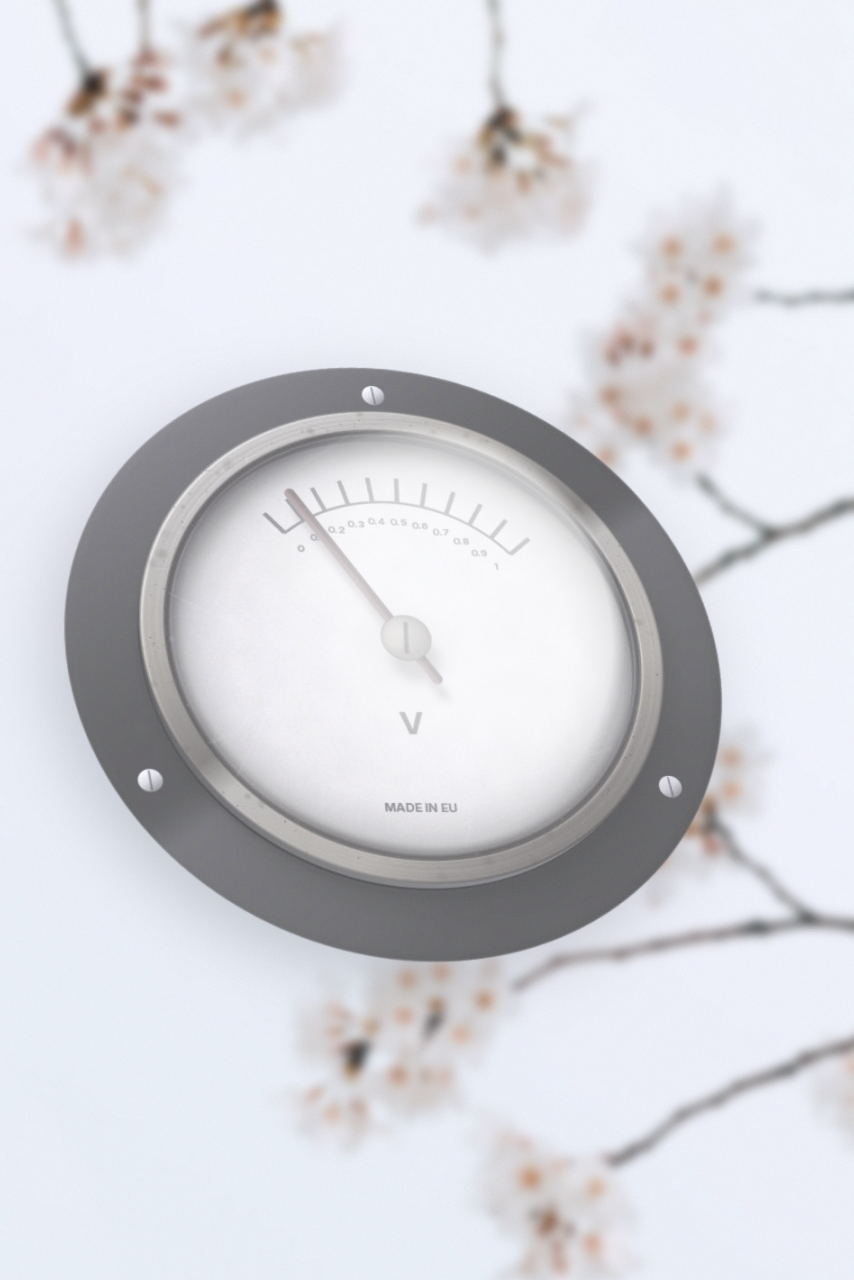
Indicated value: 0.1 V
